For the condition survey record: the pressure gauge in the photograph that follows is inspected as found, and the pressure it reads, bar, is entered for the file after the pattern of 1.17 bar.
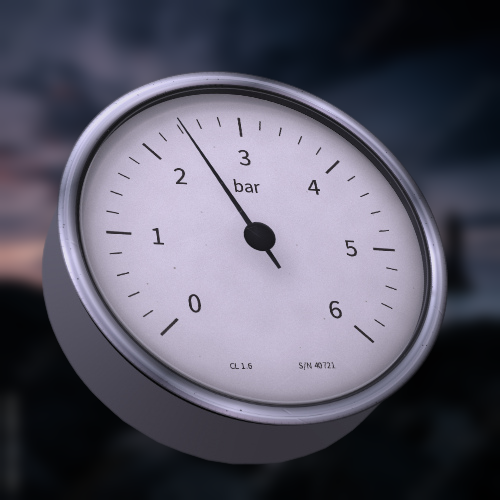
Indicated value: 2.4 bar
